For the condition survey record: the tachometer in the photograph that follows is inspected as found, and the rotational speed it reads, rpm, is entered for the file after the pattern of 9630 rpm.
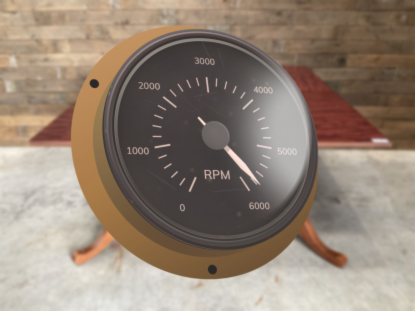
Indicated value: 5800 rpm
